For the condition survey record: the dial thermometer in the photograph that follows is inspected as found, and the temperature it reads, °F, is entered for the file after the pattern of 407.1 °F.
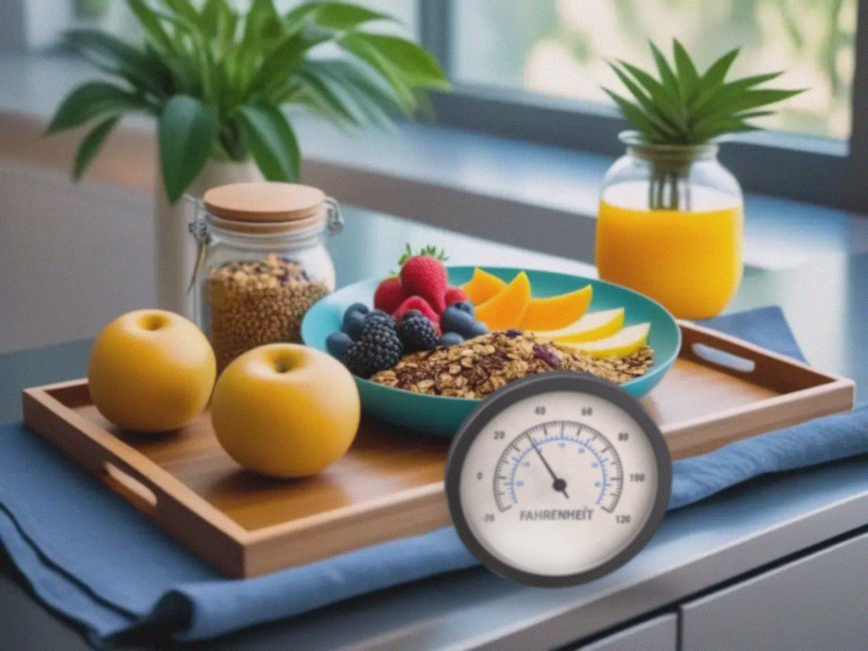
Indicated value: 30 °F
